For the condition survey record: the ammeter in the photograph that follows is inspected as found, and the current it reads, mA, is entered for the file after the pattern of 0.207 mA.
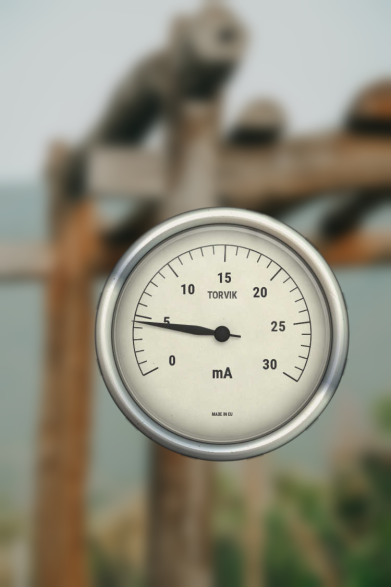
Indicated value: 4.5 mA
